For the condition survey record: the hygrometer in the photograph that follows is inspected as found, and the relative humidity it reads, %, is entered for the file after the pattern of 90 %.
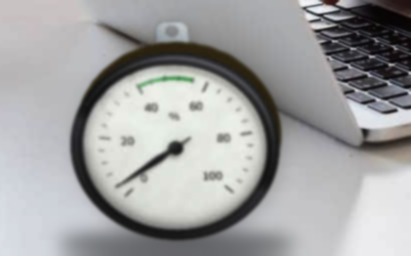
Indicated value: 4 %
